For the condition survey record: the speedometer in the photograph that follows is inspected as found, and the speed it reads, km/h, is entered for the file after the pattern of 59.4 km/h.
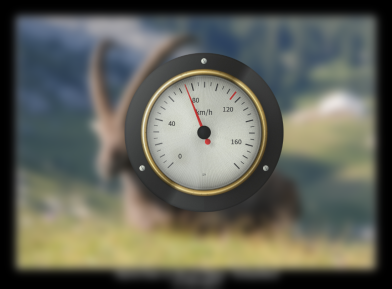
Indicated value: 75 km/h
